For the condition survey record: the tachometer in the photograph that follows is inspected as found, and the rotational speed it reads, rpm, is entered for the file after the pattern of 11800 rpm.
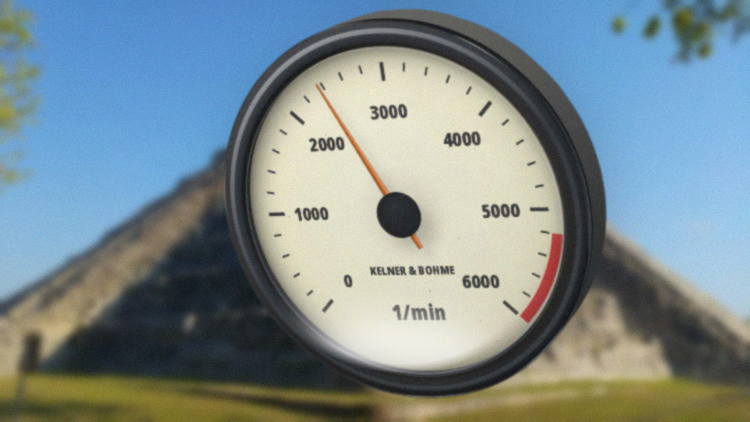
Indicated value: 2400 rpm
